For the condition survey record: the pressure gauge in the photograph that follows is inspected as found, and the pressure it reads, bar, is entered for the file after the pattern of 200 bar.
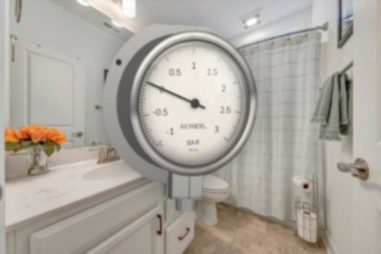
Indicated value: 0 bar
